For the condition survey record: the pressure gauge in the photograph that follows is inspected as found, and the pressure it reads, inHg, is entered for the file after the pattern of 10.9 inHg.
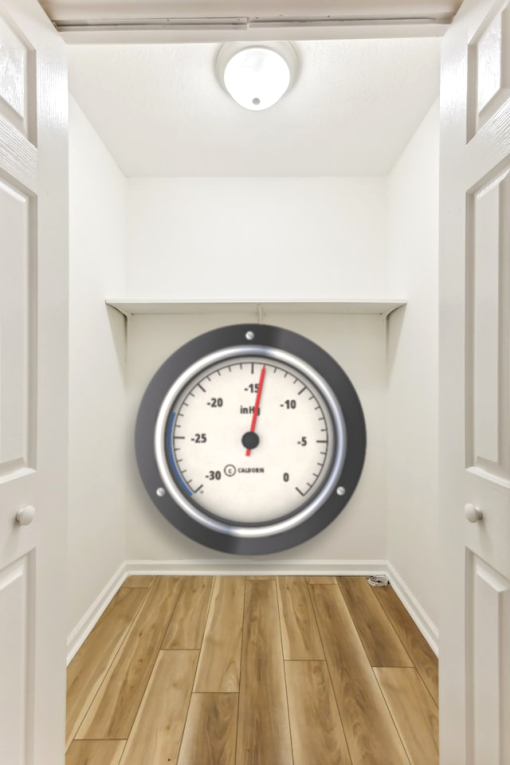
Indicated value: -14 inHg
